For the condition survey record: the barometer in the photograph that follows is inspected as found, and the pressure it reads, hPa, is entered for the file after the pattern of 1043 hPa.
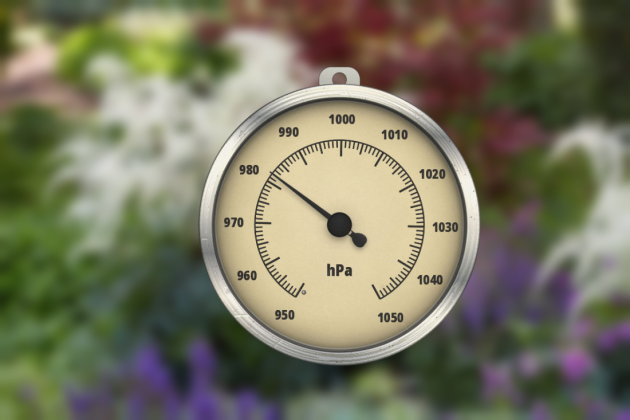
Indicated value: 982 hPa
